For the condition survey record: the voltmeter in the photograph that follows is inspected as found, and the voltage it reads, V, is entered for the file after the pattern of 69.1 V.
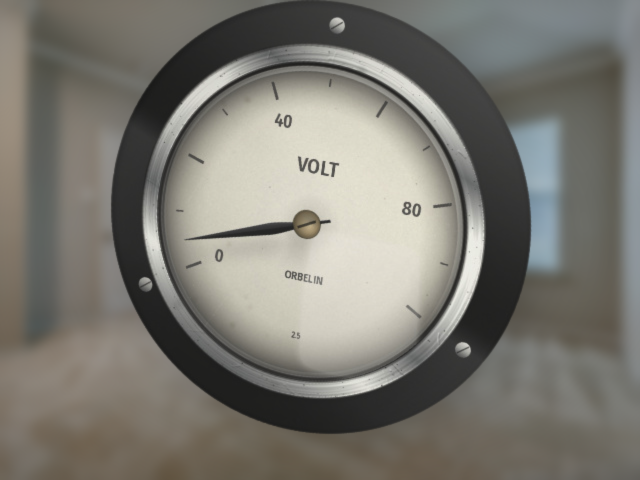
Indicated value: 5 V
